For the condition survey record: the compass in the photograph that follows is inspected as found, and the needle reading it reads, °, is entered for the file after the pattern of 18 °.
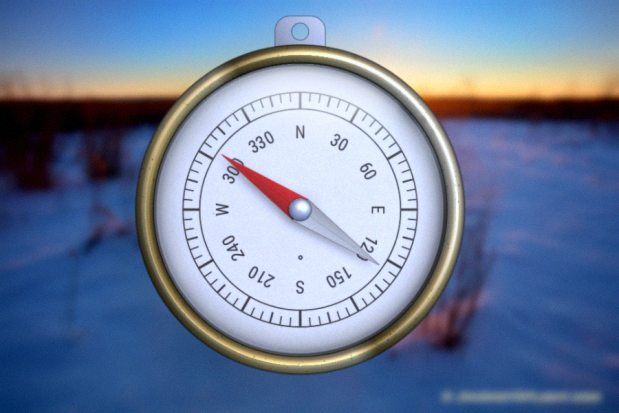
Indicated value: 305 °
